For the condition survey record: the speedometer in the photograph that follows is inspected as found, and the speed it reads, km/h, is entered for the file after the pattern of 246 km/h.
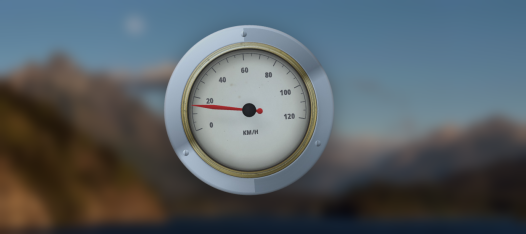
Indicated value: 15 km/h
